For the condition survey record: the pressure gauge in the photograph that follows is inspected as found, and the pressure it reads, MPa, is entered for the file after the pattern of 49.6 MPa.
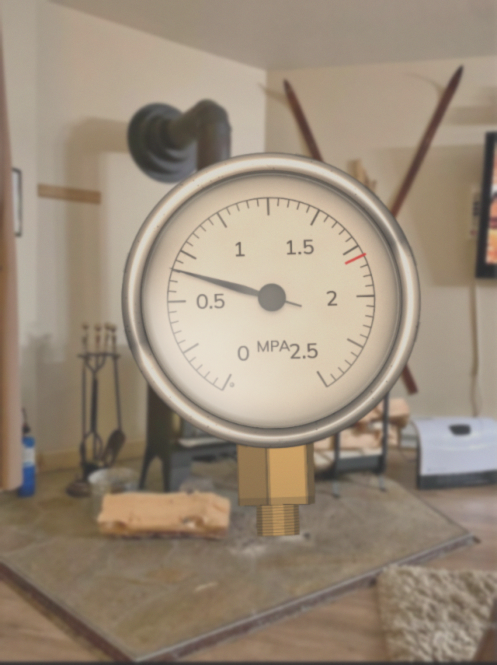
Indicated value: 0.65 MPa
